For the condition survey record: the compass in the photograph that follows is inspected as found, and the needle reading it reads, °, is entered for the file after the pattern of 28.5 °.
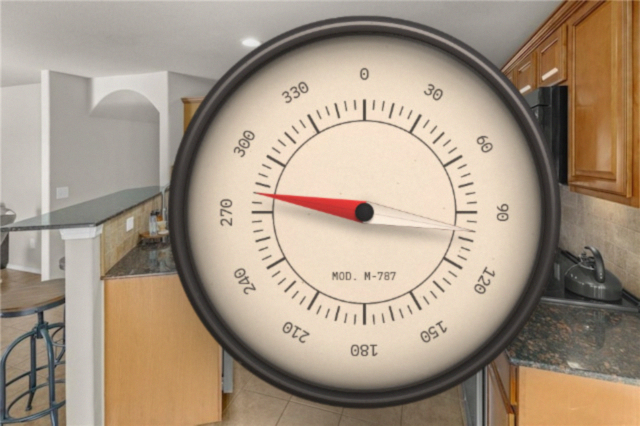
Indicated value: 280 °
